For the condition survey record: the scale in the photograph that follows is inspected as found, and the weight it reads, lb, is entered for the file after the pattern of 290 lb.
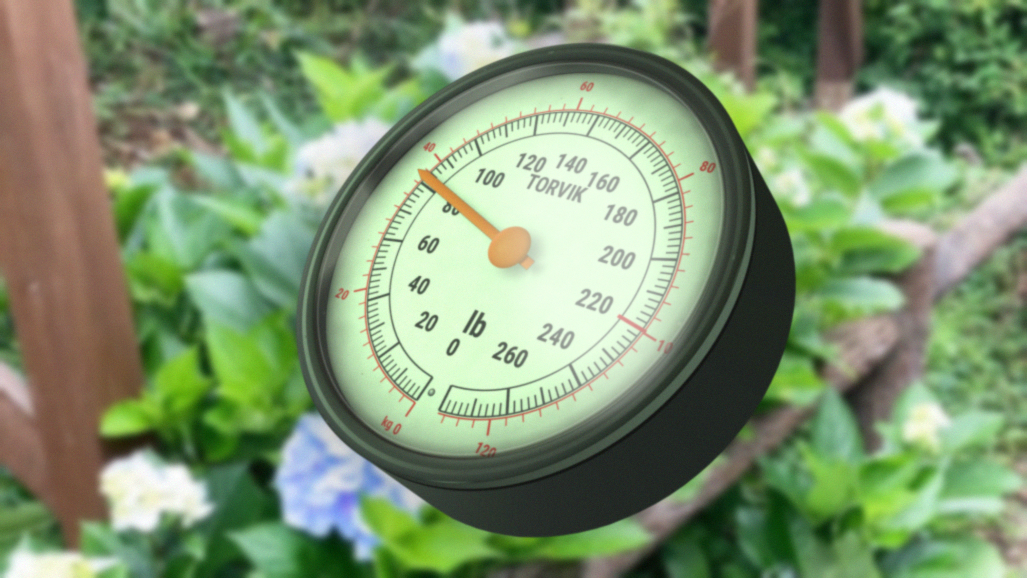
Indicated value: 82 lb
